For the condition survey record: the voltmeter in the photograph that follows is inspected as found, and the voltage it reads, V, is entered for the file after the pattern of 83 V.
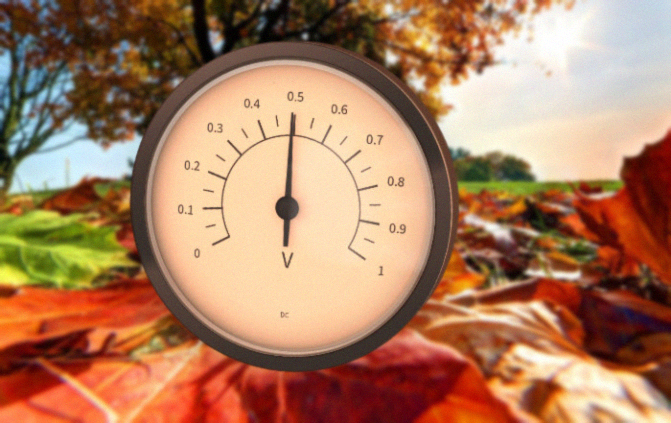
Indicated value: 0.5 V
